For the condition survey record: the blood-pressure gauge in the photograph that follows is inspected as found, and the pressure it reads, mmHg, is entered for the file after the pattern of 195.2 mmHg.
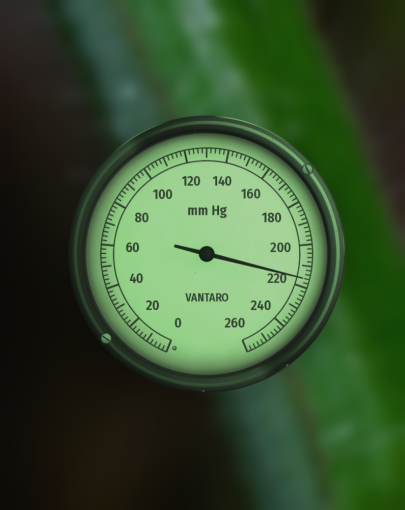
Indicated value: 216 mmHg
